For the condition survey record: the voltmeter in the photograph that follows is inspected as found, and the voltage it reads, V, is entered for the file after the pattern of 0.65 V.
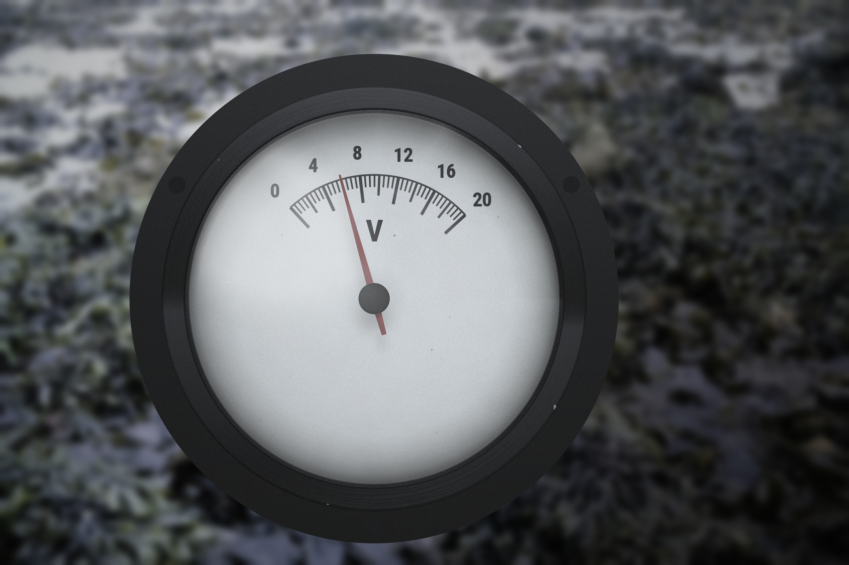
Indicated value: 6 V
